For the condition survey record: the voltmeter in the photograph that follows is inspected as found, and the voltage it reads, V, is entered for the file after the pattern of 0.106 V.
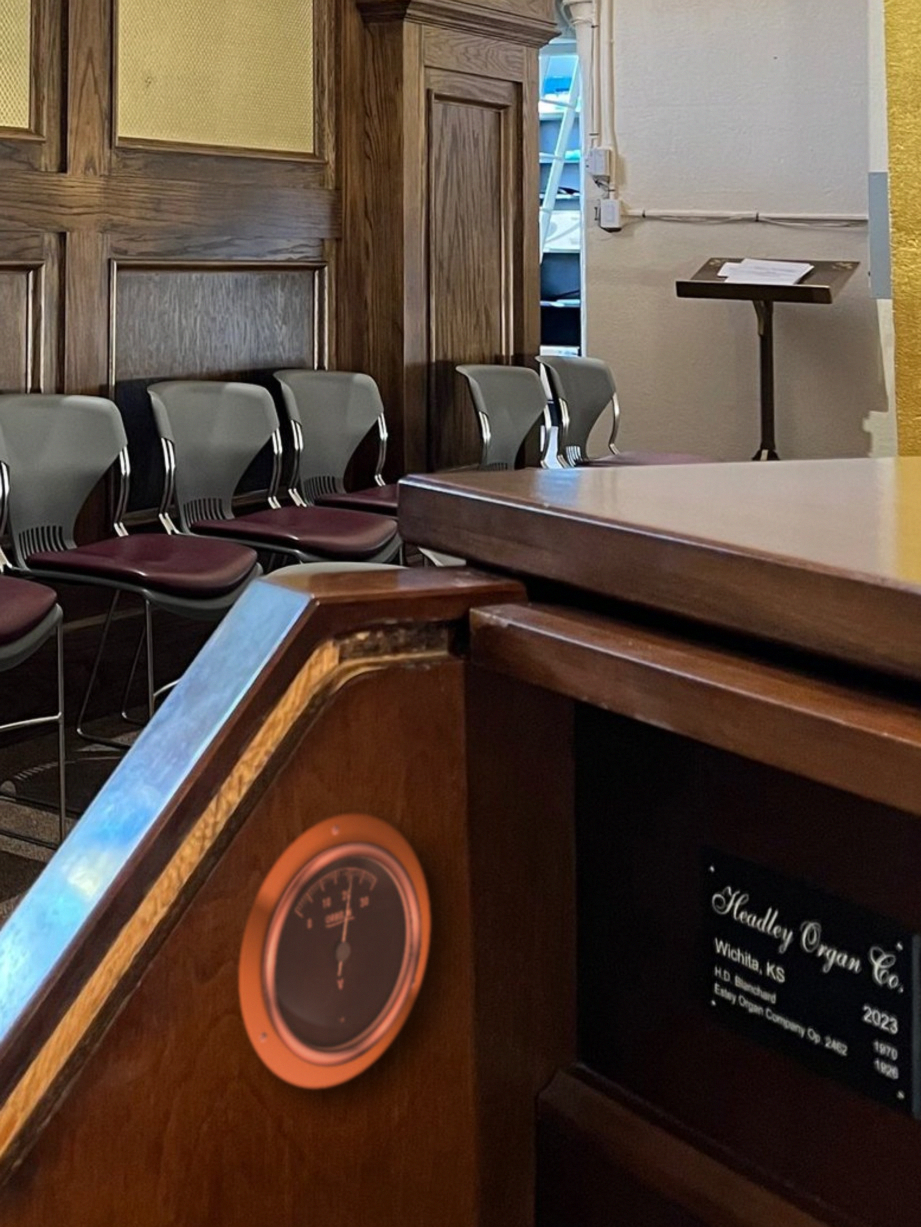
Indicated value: 20 V
